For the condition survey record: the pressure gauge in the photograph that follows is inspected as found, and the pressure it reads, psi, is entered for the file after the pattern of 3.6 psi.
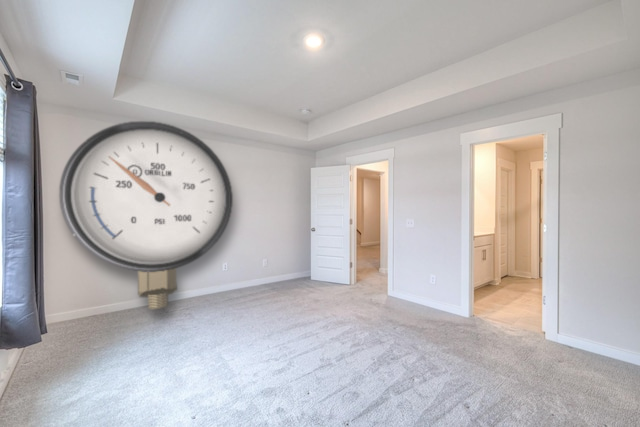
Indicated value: 325 psi
